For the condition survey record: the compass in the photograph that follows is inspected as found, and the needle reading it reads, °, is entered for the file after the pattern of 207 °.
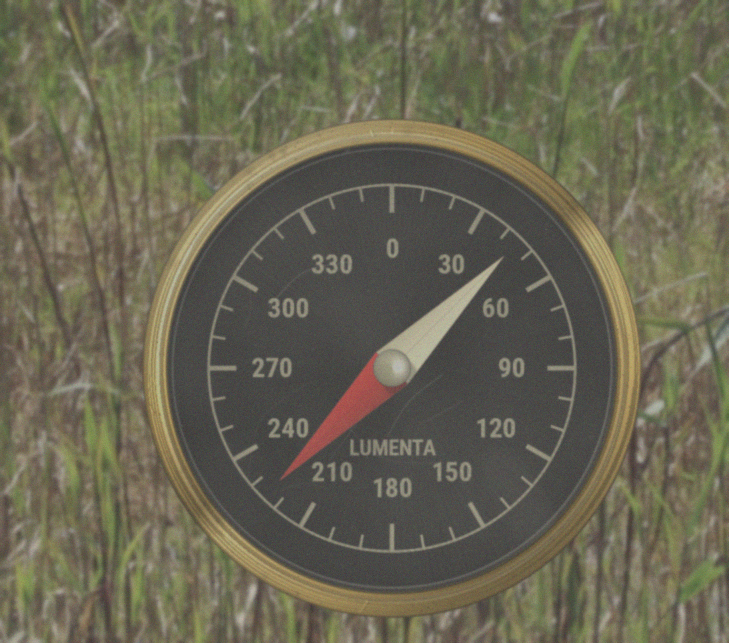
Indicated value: 225 °
